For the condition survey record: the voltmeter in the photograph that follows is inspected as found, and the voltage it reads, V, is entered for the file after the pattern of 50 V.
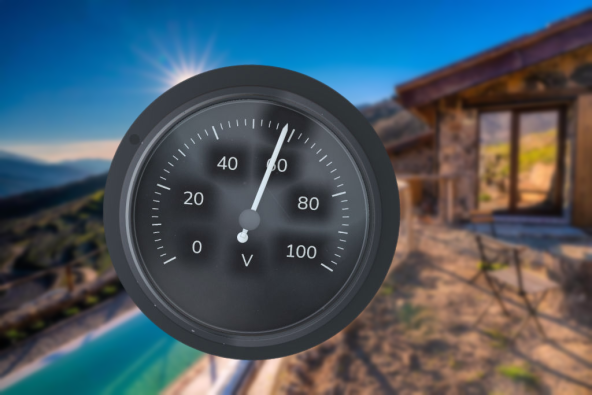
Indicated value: 58 V
